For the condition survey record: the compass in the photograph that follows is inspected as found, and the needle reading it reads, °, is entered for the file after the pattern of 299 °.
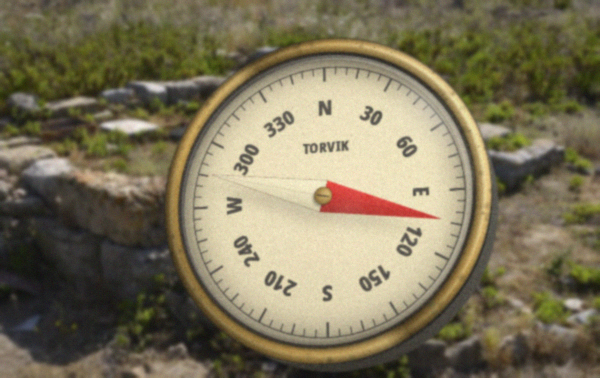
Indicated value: 105 °
